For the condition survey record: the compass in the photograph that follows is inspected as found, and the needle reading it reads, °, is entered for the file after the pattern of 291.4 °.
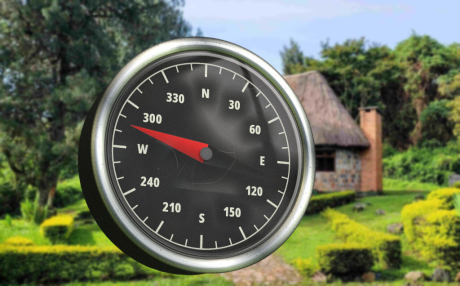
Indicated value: 285 °
